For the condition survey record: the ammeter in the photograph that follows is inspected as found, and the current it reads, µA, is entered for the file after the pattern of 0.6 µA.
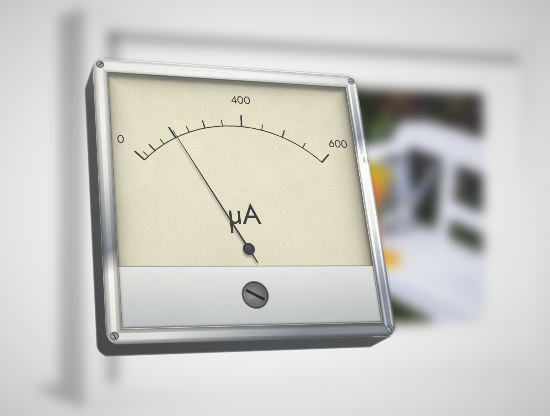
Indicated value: 200 µA
